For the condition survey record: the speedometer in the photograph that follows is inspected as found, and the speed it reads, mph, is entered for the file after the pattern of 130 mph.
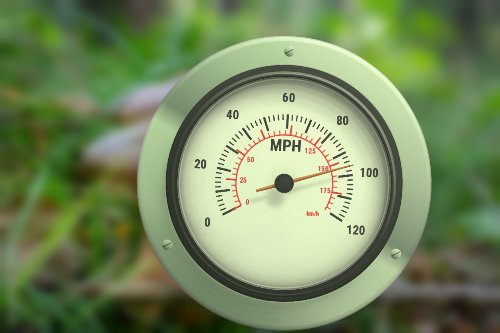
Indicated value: 96 mph
